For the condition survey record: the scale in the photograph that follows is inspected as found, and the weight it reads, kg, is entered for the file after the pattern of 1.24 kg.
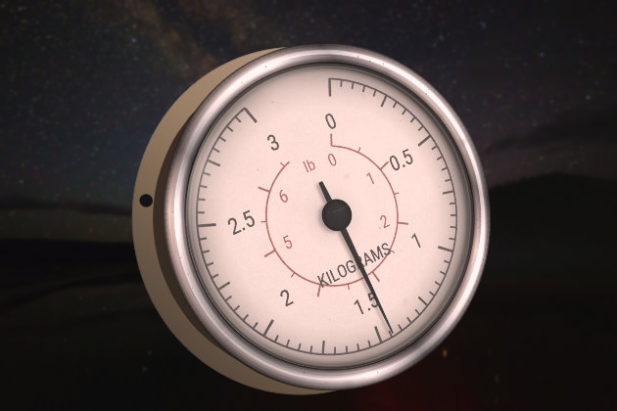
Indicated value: 1.45 kg
